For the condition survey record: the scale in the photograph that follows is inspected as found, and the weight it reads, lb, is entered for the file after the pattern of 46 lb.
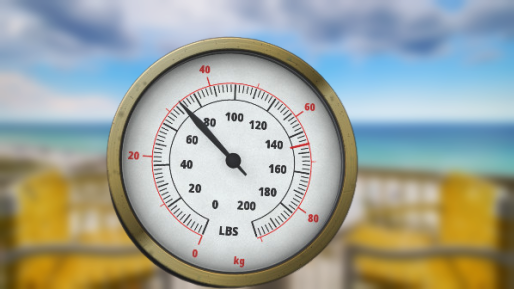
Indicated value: 72 lb
